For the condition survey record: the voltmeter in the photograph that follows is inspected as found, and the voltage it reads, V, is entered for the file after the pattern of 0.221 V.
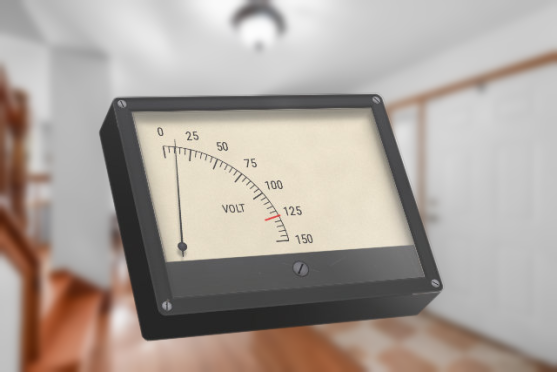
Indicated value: 10 V
